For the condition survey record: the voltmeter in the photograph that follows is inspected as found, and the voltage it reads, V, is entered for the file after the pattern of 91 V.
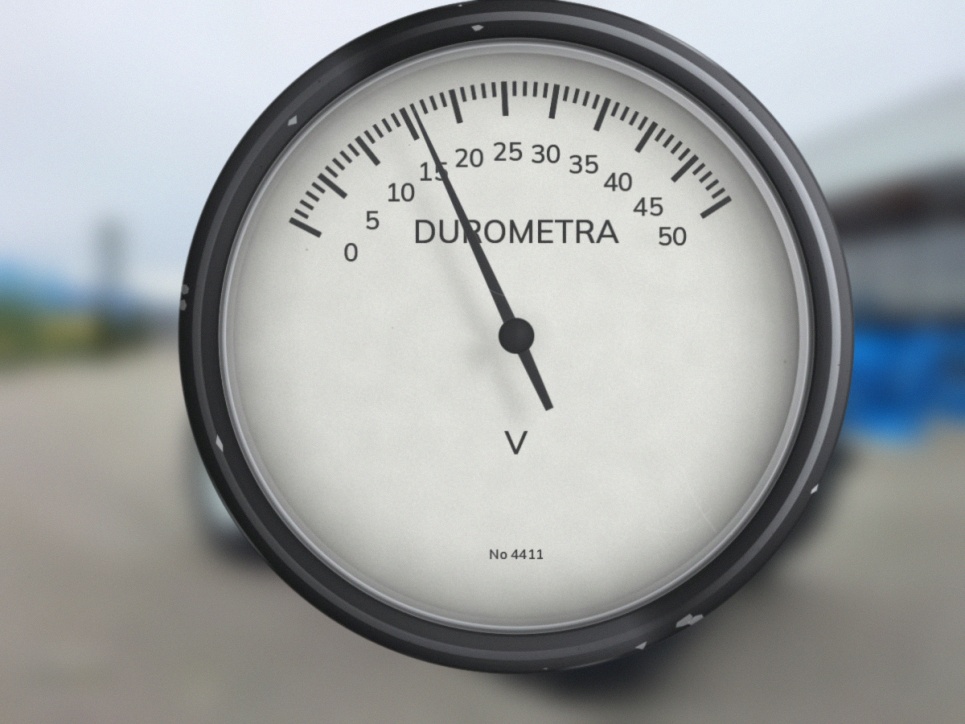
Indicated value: 16 V
